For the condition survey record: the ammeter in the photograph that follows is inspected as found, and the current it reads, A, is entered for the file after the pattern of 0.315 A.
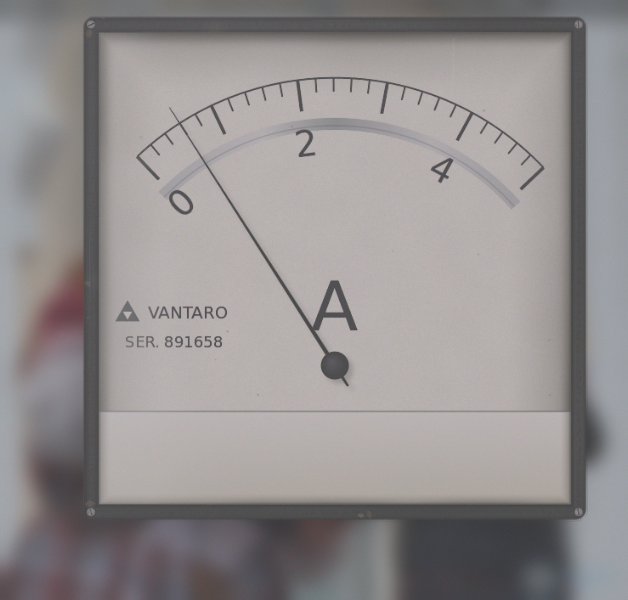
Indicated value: 0.6 A
